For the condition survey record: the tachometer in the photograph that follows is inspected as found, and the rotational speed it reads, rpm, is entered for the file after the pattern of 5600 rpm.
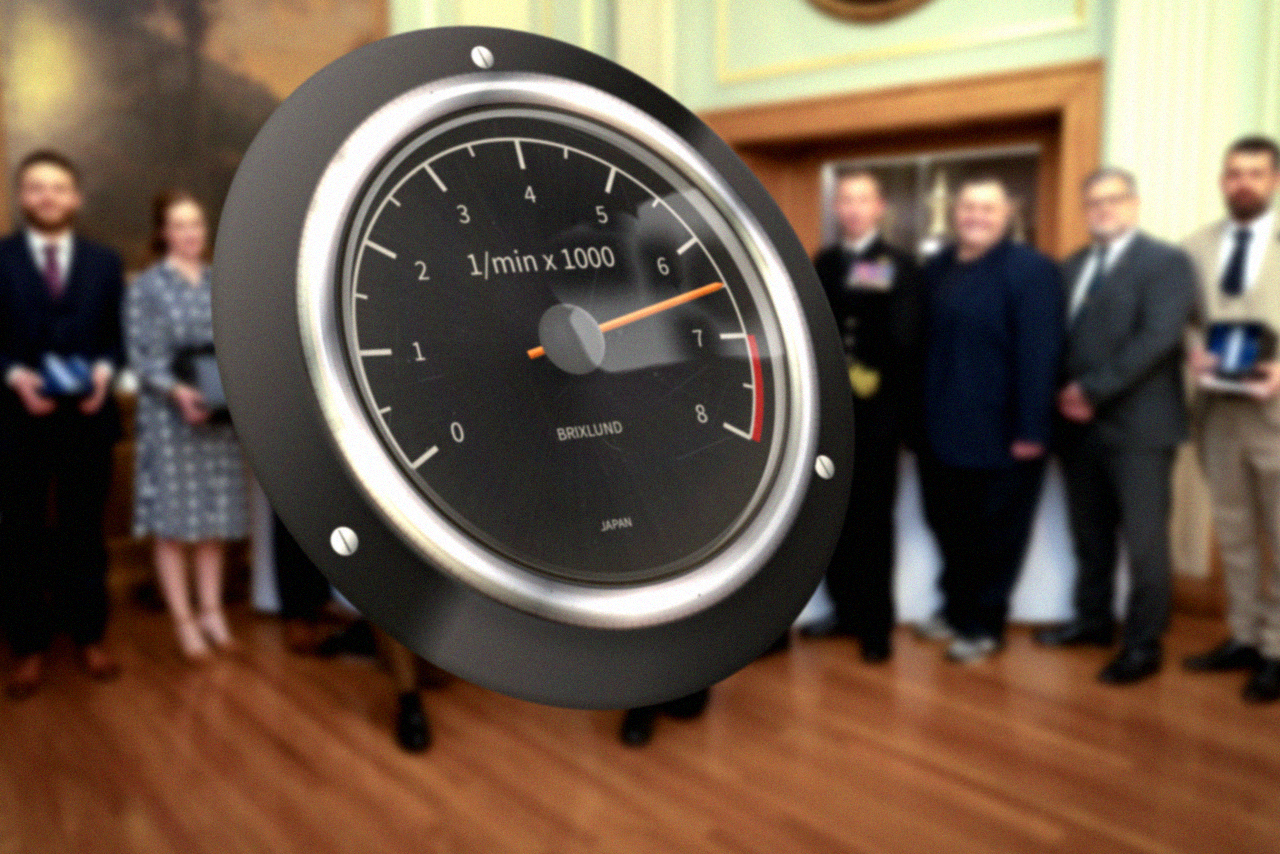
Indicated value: 6500 rpm
